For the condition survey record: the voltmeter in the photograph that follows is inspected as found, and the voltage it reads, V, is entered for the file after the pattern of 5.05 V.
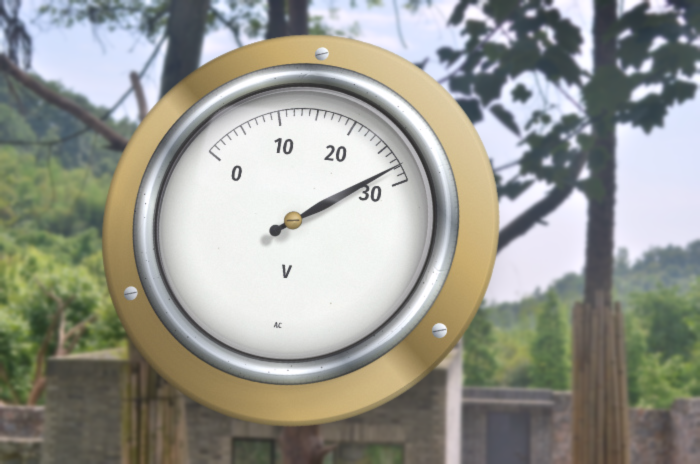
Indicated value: 28 V
